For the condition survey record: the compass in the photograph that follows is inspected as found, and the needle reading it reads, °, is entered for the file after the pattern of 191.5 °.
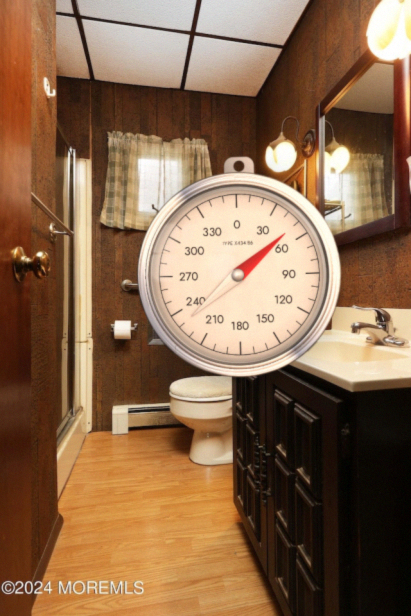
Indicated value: 50 °
